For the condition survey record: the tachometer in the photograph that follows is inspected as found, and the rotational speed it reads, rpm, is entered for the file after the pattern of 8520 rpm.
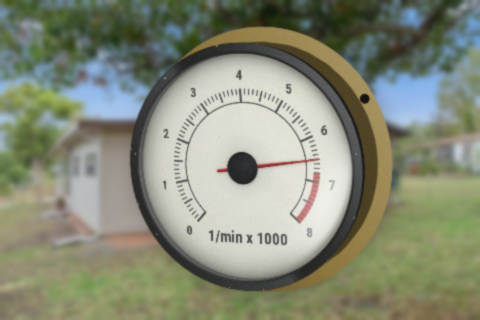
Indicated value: 6500 rpm
